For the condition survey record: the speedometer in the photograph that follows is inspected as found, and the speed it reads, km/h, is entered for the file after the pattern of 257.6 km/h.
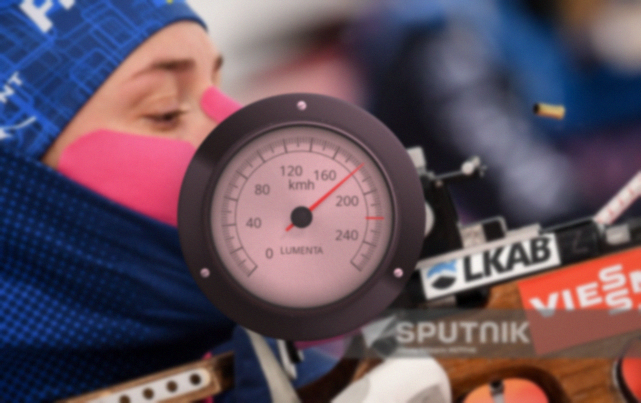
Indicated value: 180 km/h
